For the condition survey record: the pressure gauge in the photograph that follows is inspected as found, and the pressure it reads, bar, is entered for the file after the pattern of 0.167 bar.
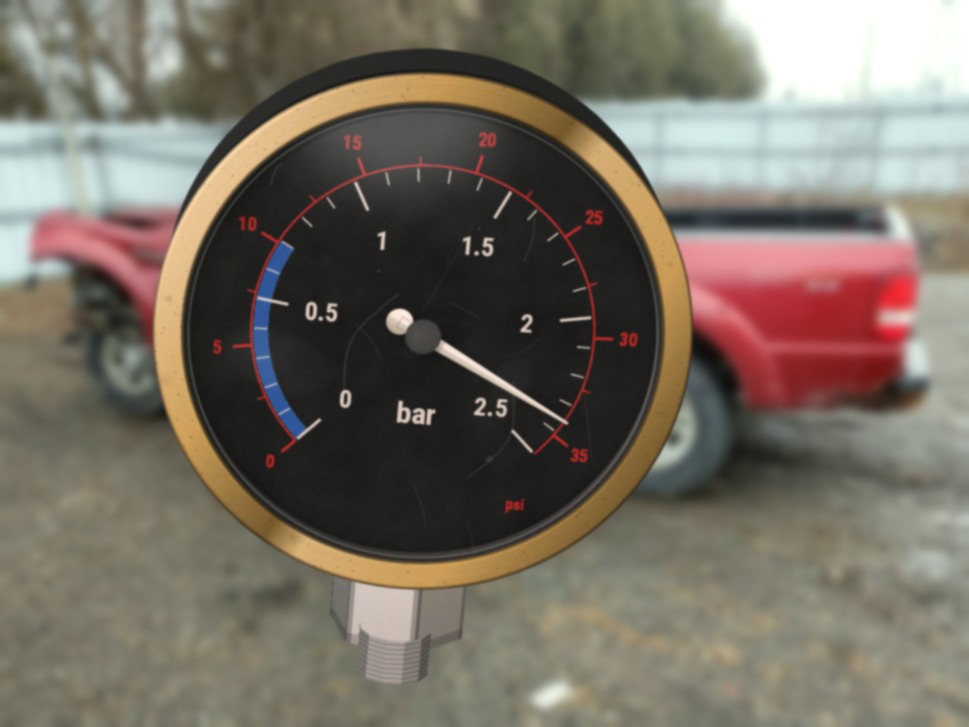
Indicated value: 2.35 bar
